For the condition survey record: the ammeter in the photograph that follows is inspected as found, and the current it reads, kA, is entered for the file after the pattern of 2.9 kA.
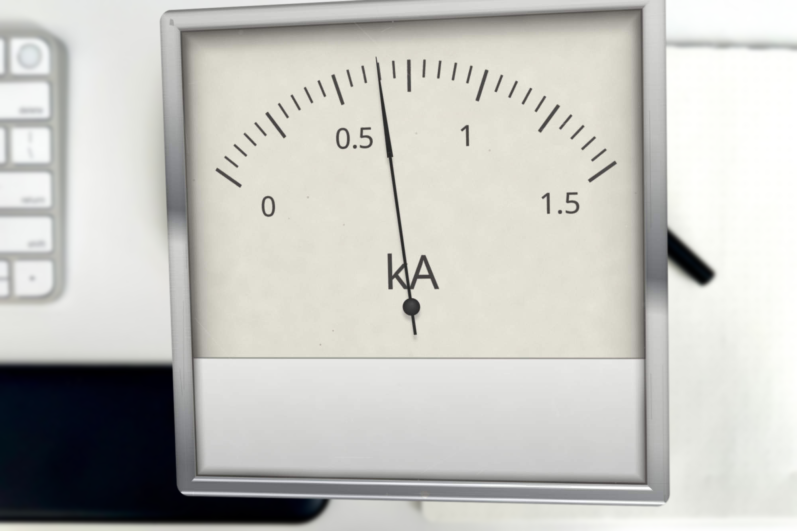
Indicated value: 0.65 kA
